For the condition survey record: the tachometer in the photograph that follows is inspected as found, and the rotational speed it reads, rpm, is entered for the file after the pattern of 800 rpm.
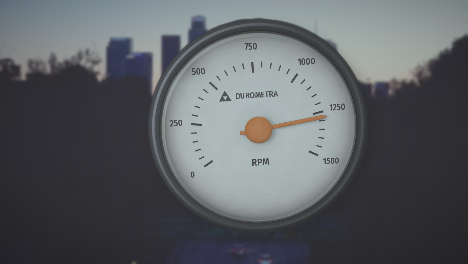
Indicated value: 1275 rpm
